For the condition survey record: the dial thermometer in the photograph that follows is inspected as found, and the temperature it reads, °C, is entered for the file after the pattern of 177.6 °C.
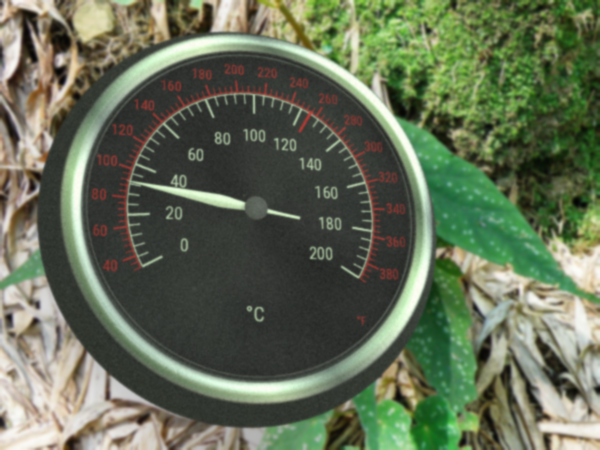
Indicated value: 32 °C
